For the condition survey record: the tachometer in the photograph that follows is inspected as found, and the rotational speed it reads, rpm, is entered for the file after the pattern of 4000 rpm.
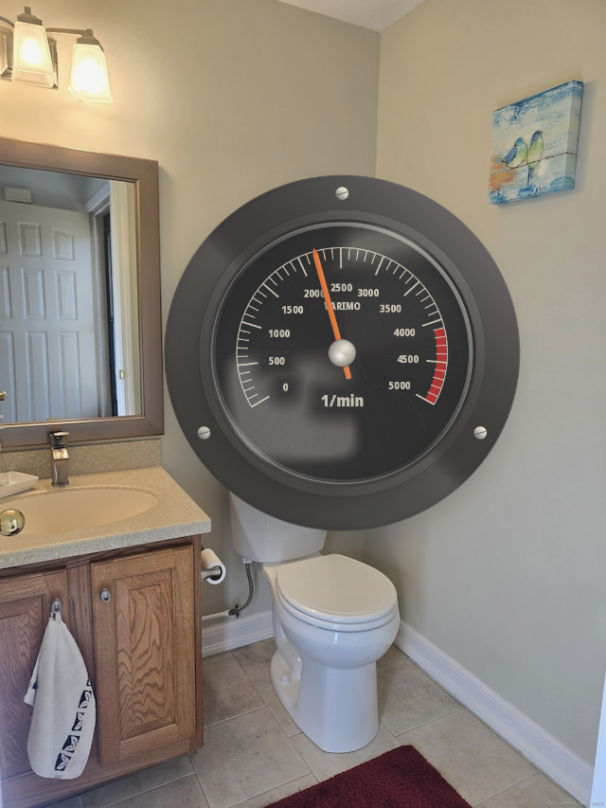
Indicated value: 2200 rpm
